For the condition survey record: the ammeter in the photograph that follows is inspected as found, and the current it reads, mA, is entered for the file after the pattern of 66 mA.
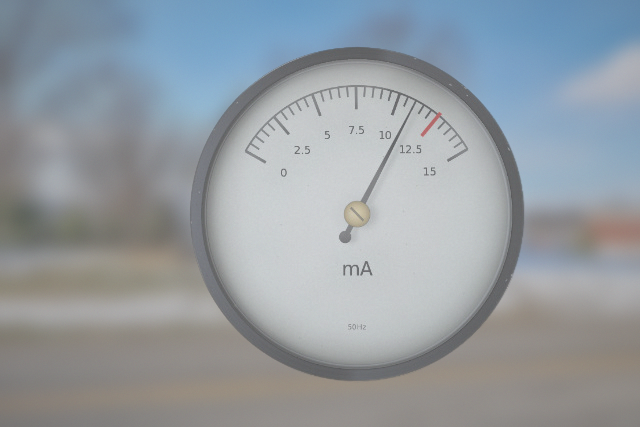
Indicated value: 11 mA
